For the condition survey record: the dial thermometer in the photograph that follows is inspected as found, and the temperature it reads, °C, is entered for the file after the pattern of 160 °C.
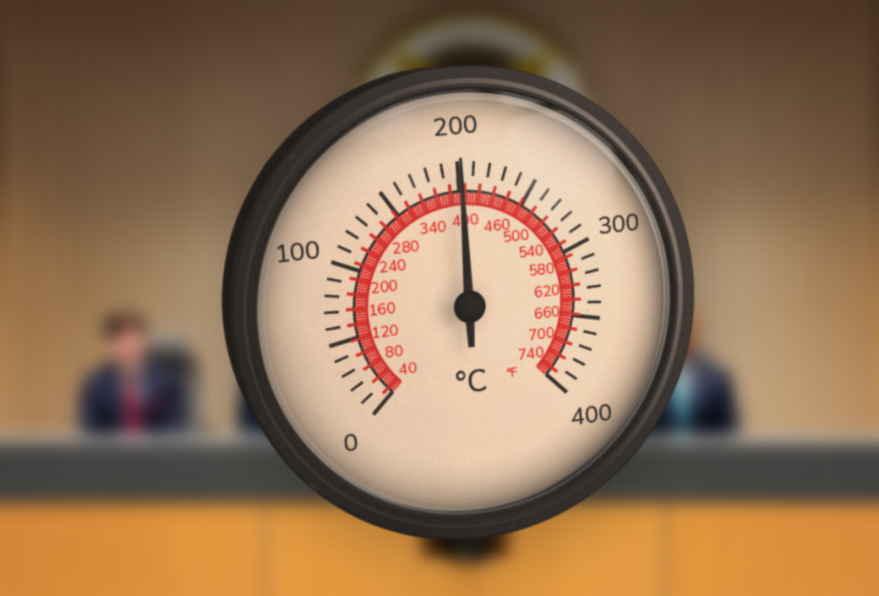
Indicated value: 200 °C
